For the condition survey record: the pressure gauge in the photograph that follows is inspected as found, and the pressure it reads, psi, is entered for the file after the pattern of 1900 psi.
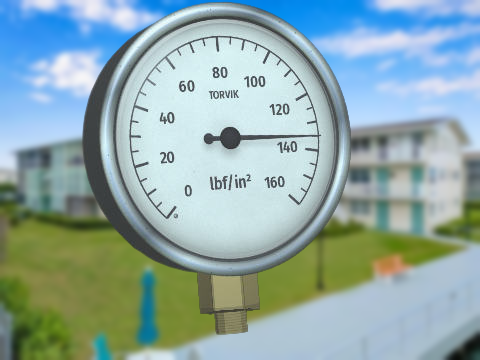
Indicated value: 135 psi
